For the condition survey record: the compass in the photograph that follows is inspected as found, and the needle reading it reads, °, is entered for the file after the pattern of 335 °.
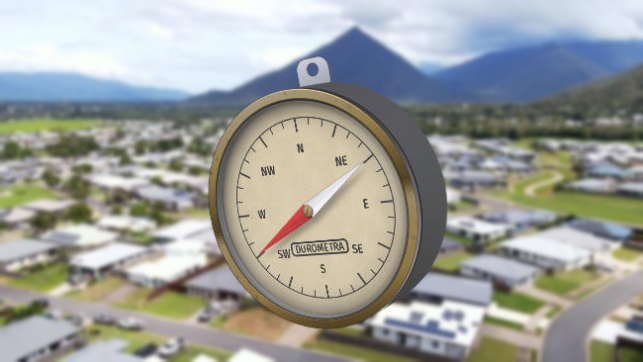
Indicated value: 240 °
